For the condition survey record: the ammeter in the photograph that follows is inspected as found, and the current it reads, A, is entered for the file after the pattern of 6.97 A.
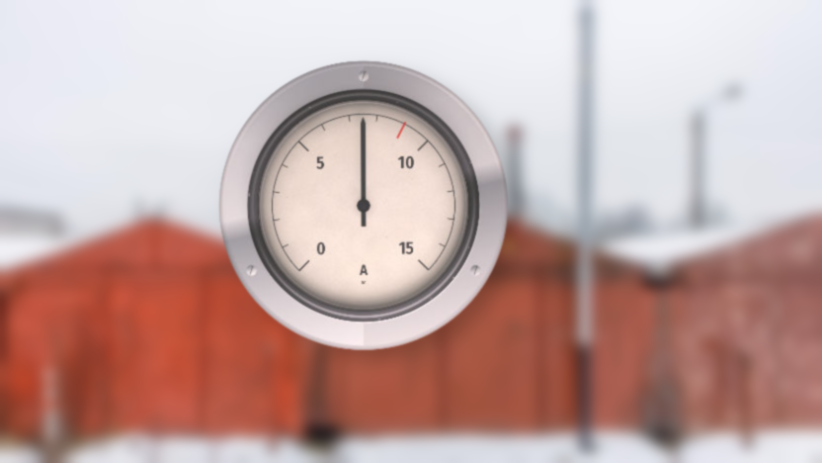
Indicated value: 7.5 A
